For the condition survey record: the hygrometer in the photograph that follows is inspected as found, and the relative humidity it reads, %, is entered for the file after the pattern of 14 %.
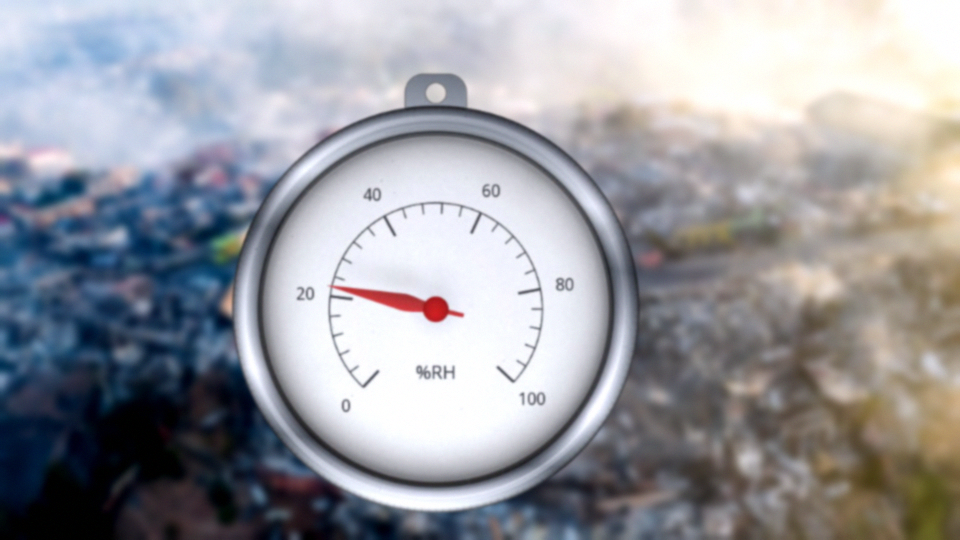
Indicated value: 22 %
